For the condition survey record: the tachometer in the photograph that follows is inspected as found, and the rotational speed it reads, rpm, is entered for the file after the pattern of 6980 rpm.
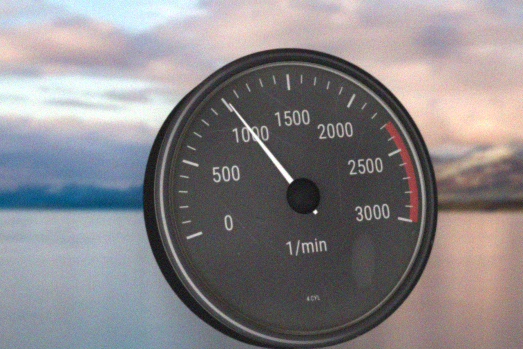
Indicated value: 1000 rpm
